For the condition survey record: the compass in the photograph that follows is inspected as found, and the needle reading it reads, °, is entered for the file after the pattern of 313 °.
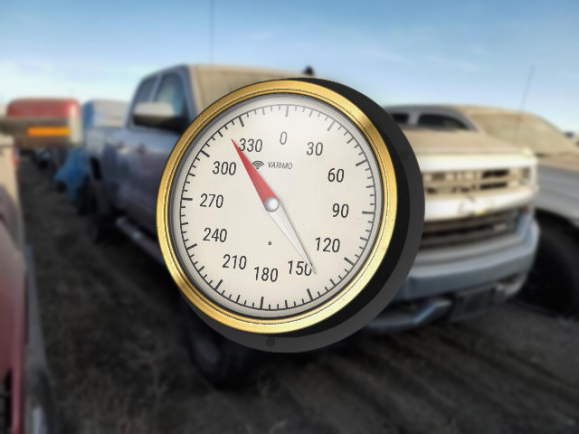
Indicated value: 320 °
